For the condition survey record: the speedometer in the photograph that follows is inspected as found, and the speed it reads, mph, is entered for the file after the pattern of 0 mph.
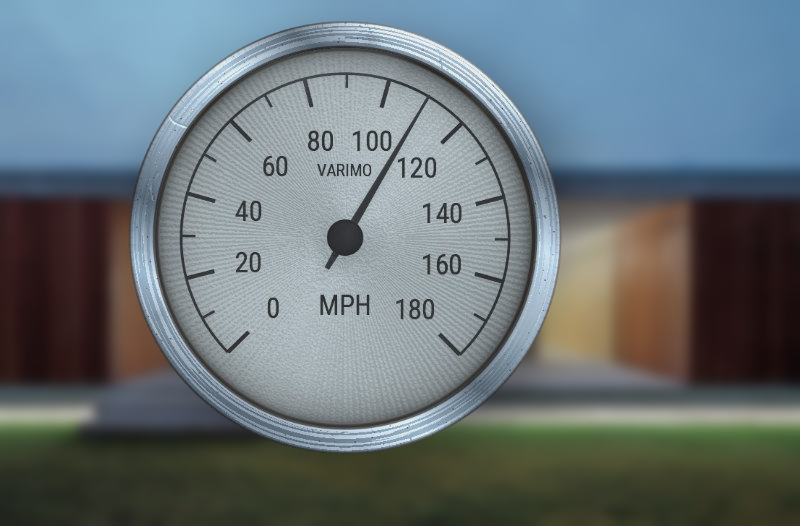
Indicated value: 110 mph
